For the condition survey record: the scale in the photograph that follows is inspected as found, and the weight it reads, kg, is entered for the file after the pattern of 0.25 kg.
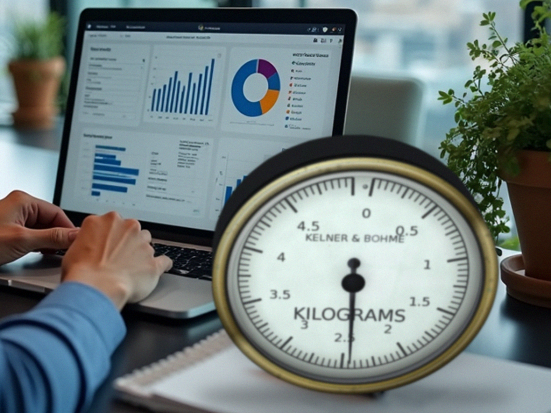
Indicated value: 2.45 kg
